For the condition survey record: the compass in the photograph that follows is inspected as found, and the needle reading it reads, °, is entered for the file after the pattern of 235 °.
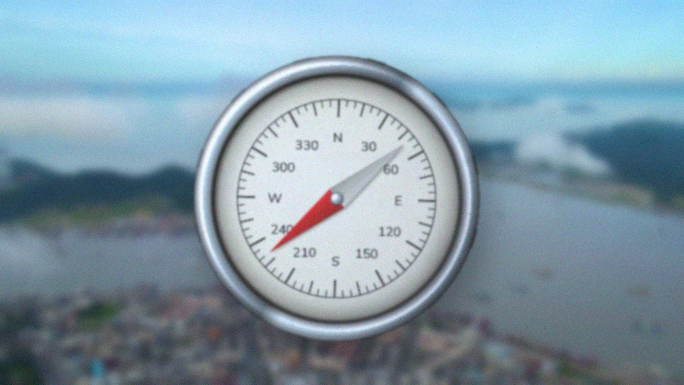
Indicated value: 230 °
